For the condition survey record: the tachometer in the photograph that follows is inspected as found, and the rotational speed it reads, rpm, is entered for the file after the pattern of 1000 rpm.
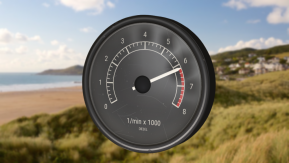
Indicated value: 6200 rpm
